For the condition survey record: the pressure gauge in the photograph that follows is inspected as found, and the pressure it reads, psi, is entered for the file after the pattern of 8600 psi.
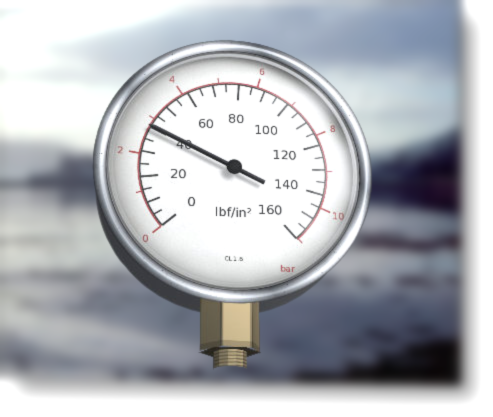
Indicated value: 40 psi
